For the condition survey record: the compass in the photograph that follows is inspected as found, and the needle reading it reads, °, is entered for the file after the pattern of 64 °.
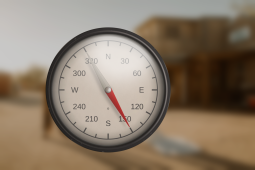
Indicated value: 150 °
